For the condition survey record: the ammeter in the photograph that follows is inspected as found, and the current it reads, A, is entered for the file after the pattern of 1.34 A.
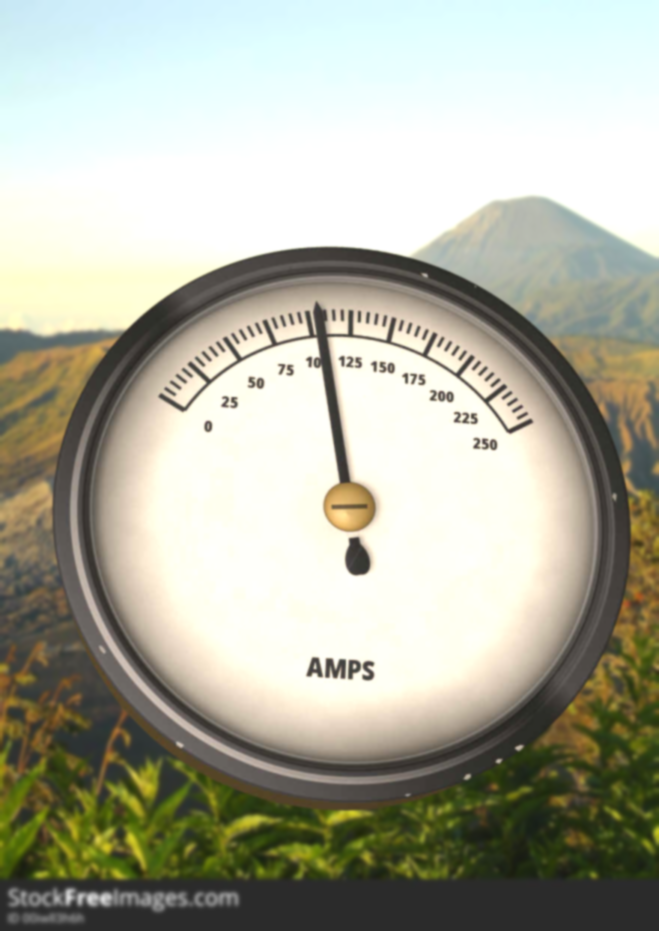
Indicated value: 105 A
